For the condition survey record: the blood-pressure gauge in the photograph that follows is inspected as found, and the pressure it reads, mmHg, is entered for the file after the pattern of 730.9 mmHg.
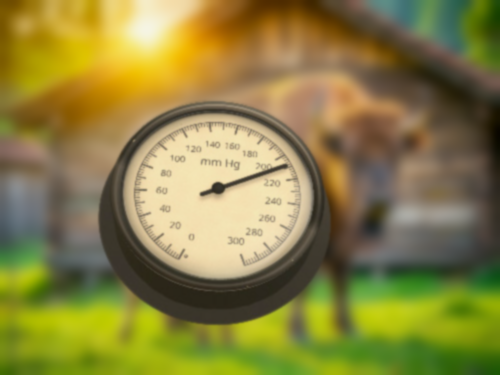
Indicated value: 210 mmHg
